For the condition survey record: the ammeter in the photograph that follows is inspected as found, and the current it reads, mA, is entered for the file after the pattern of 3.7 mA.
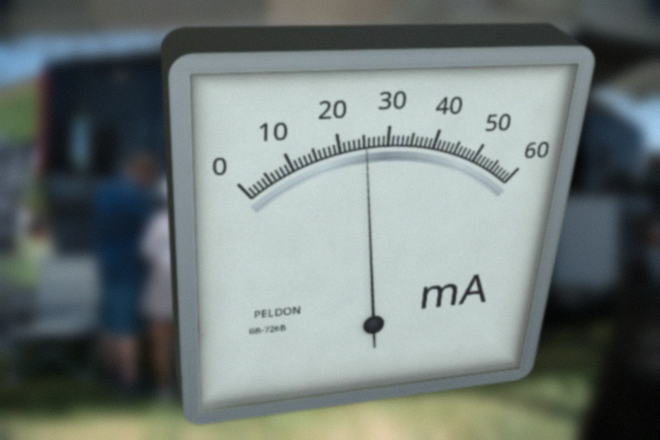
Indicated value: 25 mA
